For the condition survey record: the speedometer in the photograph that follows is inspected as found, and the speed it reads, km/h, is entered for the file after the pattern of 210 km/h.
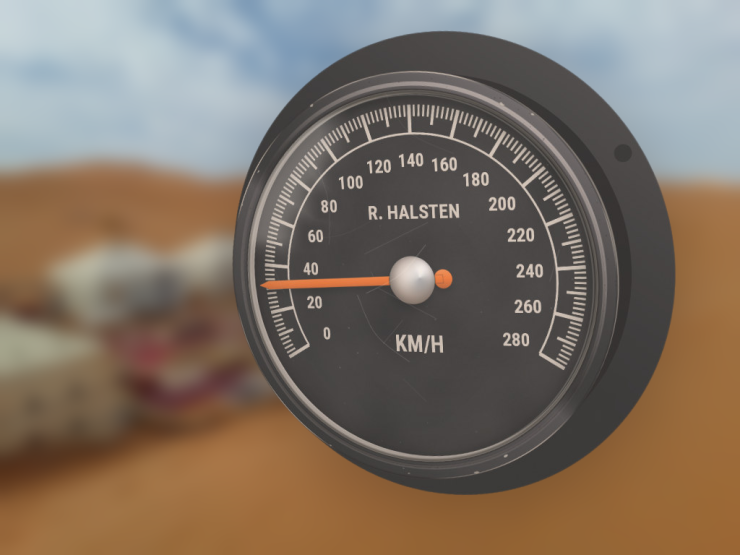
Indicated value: 32 km/h
